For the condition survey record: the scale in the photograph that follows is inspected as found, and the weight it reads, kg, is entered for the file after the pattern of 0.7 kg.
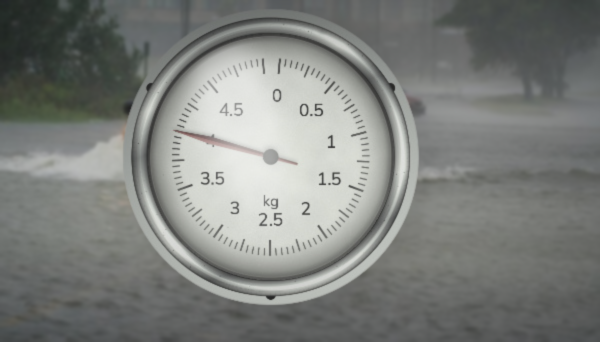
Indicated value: 4 kg
